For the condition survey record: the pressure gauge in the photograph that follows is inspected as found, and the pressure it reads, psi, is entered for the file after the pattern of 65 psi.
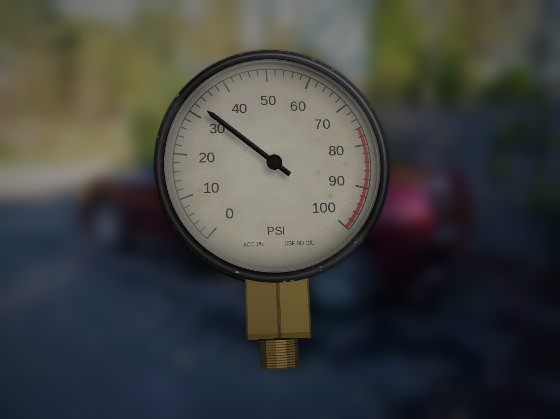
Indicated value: 32 psi
